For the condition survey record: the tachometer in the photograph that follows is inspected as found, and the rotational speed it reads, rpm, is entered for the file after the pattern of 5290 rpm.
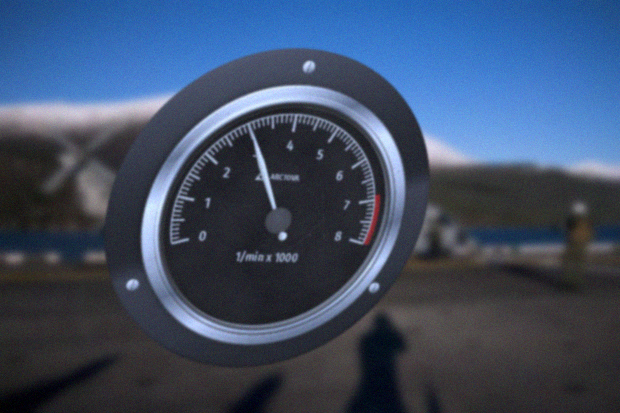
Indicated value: 3000 rpm
